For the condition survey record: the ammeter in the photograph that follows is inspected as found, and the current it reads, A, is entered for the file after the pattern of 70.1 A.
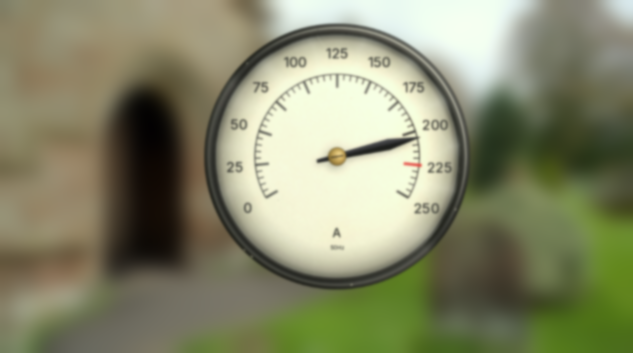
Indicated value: 205 A
